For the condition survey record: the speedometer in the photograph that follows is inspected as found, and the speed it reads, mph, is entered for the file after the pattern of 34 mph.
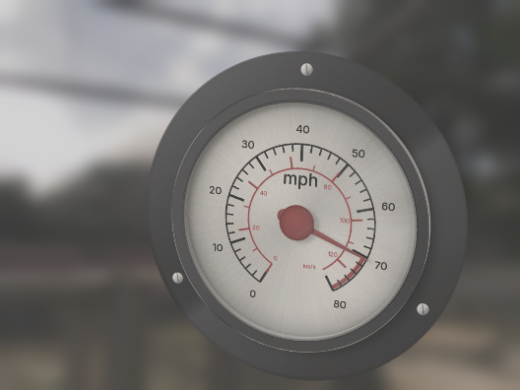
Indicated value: 70 mph
